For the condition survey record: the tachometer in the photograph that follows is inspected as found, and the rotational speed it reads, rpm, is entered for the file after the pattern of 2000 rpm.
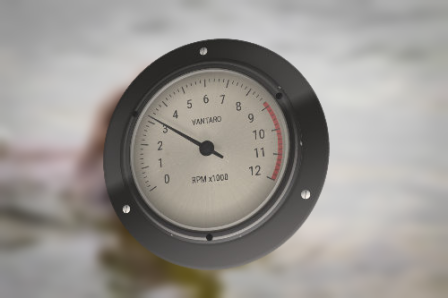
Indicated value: 3200 rpm
